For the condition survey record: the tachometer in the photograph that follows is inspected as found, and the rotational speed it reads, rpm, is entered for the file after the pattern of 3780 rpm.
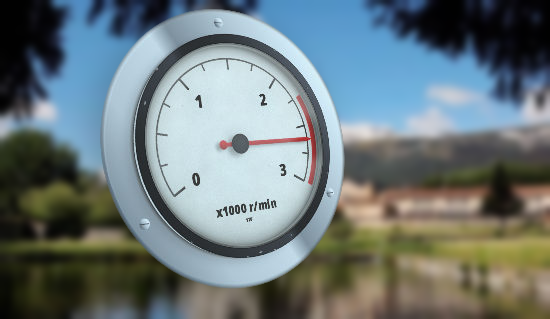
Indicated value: 2625 rpm
